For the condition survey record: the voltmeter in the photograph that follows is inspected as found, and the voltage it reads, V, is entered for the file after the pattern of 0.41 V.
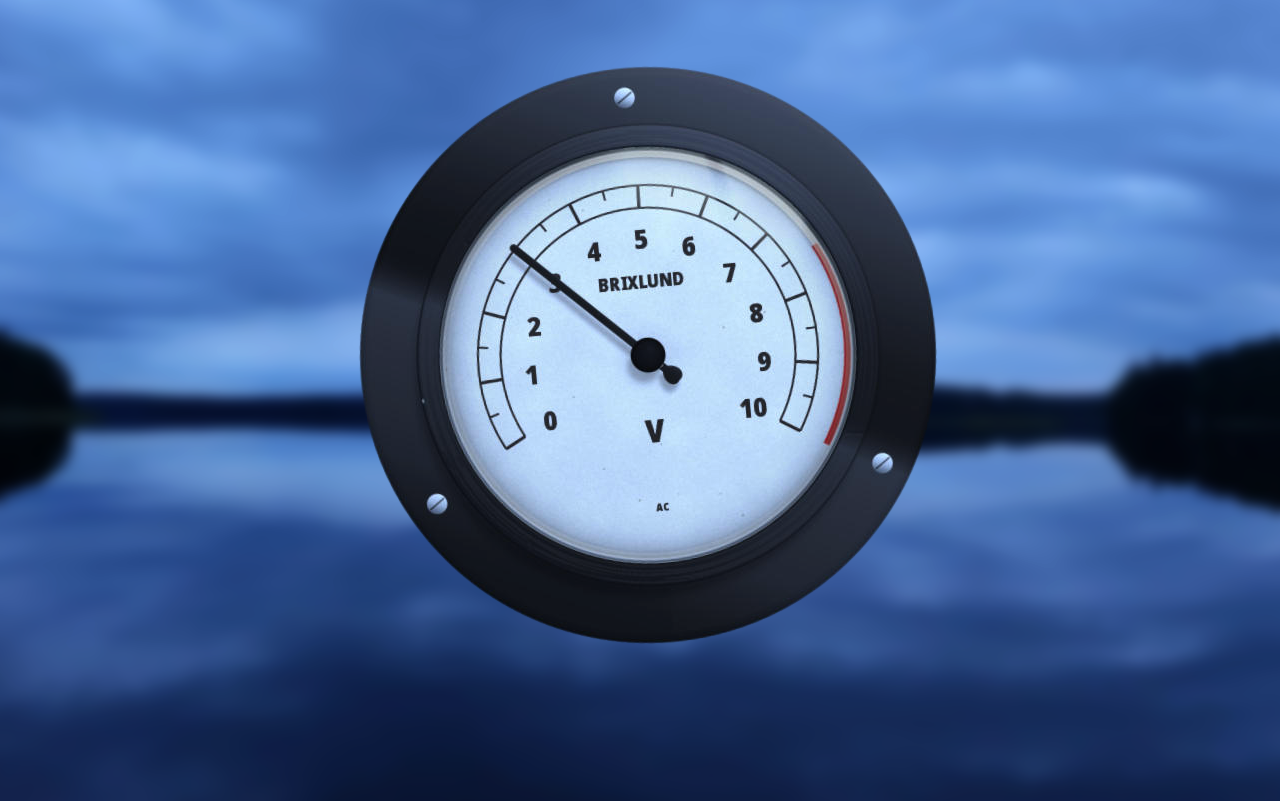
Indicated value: 3 V
